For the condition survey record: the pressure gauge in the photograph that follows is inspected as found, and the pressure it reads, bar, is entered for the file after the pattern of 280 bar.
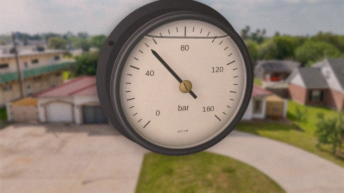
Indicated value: 55 bar
